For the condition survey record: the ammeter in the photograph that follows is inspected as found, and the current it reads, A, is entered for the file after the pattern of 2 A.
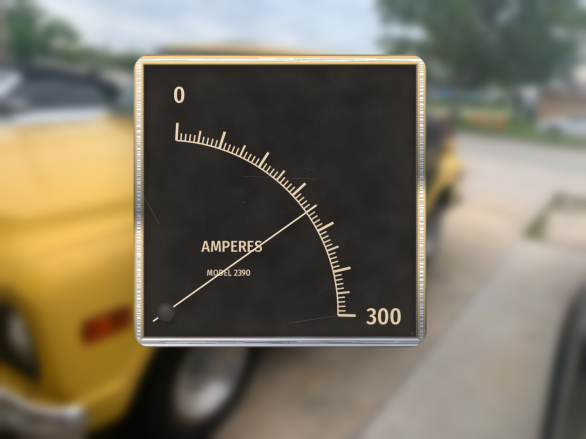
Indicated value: 175 A
